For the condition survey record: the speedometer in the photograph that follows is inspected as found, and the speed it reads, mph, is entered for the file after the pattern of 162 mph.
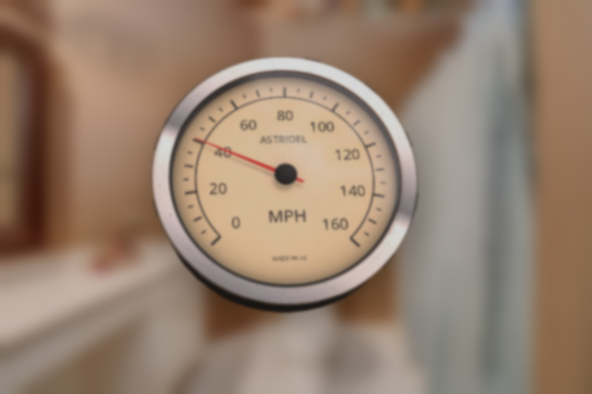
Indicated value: 40 mph
